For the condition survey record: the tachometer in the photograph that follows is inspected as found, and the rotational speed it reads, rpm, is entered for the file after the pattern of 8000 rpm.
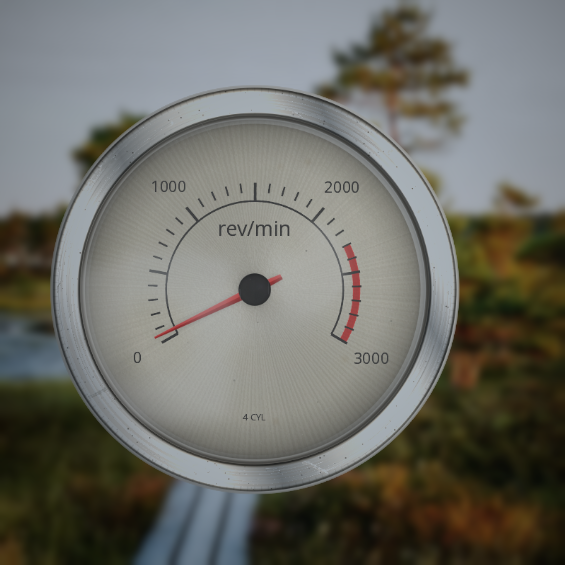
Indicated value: 50 rpm
